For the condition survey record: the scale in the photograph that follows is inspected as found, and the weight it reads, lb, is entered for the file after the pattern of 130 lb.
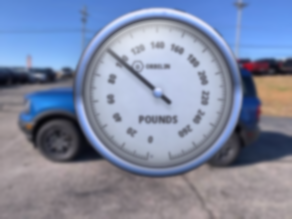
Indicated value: 100 lb
